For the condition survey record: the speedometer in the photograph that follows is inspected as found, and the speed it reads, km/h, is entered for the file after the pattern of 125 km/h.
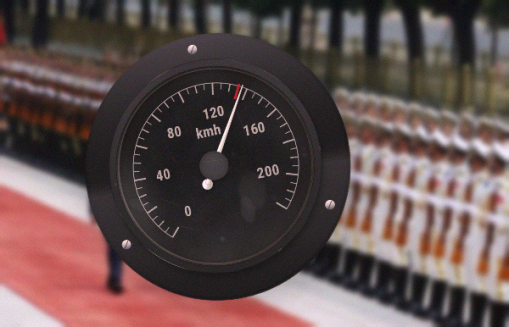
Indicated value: 137.5 km/h
